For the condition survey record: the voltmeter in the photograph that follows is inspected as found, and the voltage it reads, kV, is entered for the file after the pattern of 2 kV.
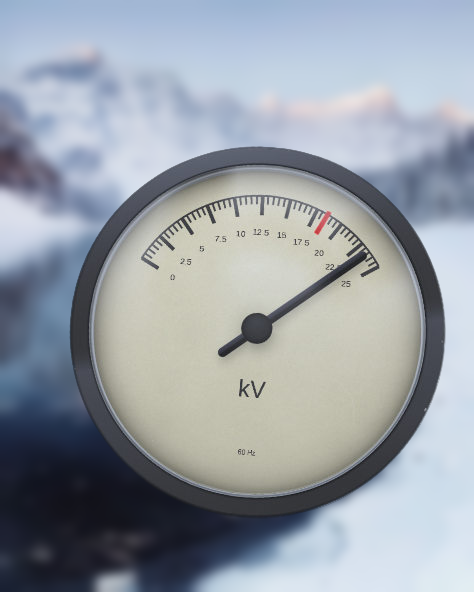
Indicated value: 23.5 kV
